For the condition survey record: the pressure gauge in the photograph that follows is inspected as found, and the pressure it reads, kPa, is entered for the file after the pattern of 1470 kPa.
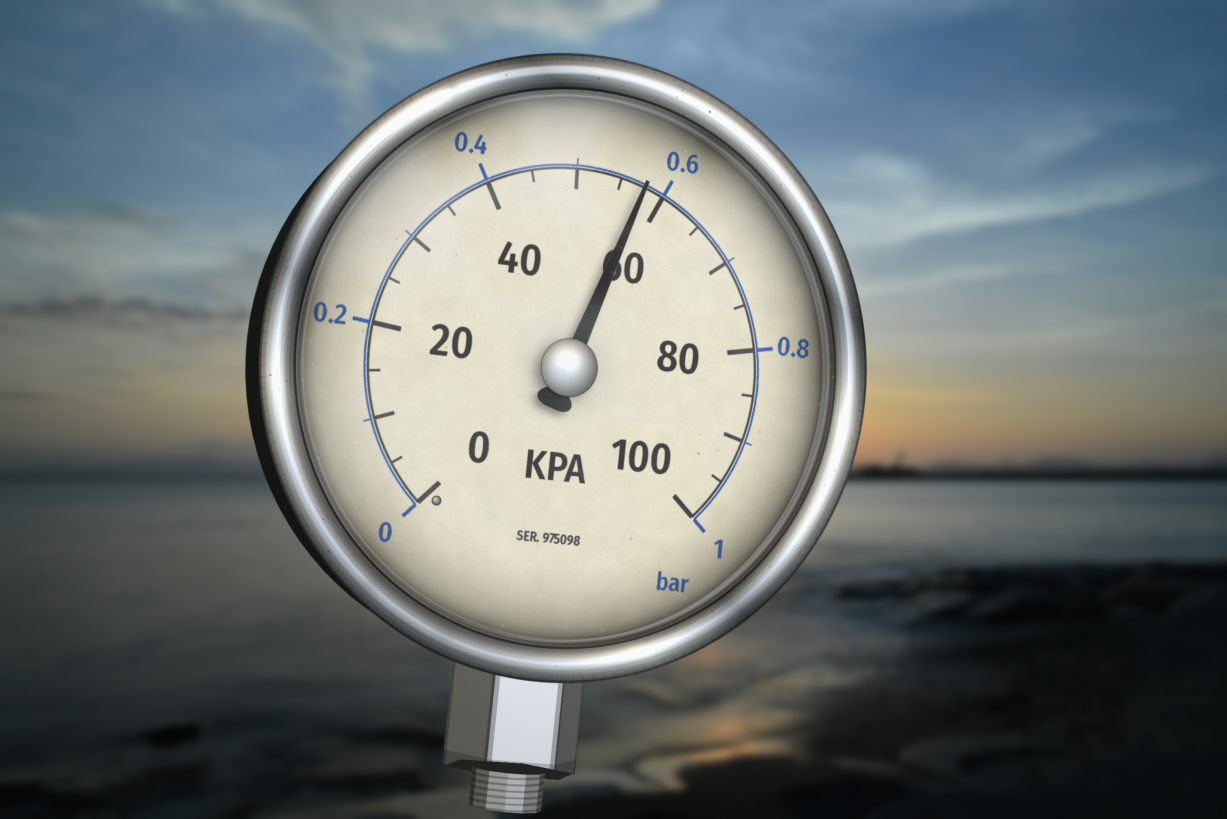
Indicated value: 57.5 kPa
